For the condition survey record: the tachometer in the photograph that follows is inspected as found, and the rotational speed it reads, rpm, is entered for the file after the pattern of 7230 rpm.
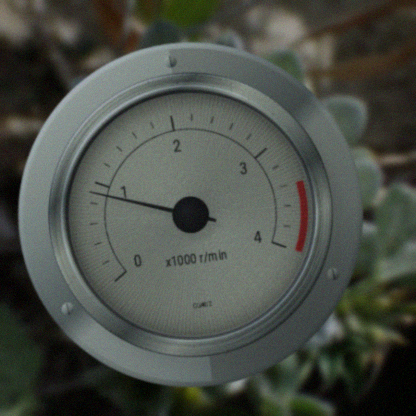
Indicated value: 900 rpm
